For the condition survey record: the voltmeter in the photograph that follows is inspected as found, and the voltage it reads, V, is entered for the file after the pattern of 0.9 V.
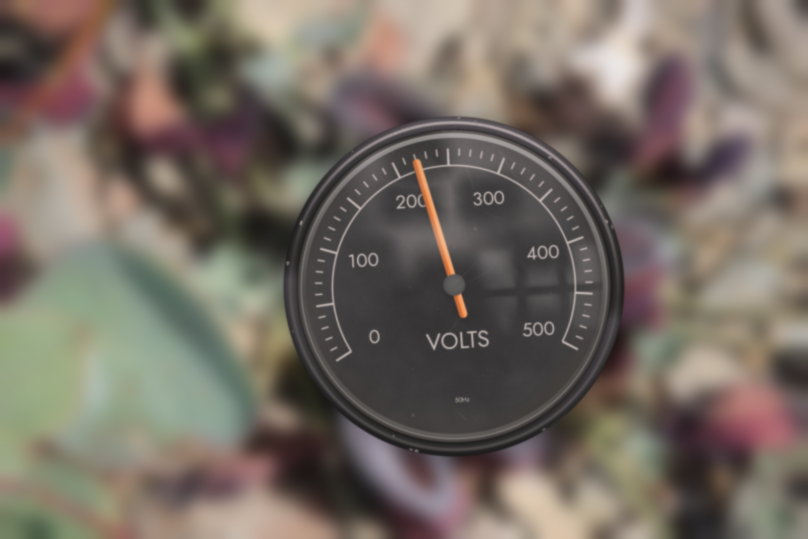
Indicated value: 220 V
